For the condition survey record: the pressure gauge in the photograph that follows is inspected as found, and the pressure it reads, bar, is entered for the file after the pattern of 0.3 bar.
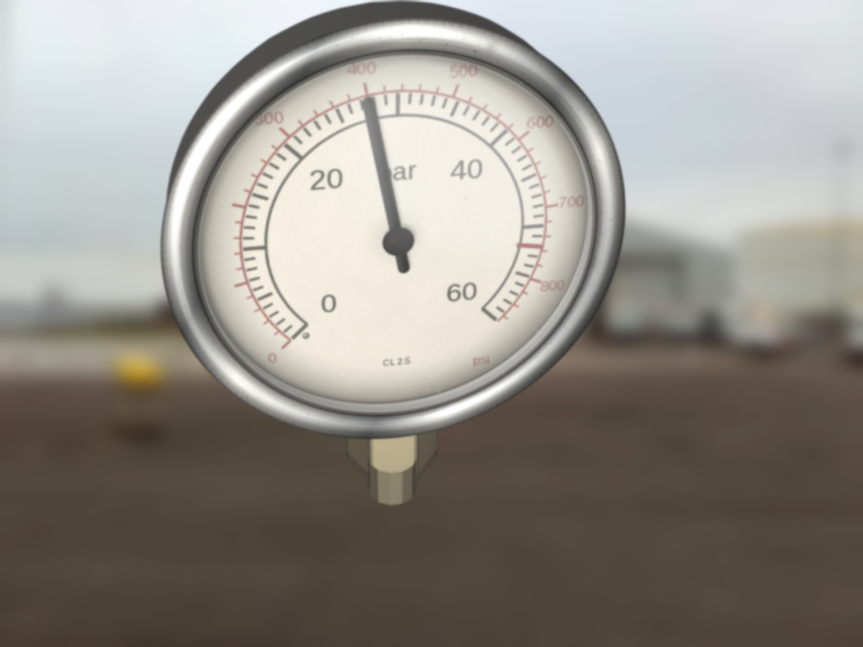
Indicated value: 27.5 bar
